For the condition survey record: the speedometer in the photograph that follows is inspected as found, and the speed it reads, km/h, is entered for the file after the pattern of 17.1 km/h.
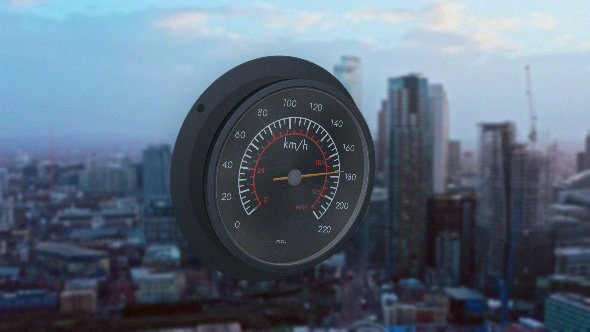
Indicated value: 175 km/h
